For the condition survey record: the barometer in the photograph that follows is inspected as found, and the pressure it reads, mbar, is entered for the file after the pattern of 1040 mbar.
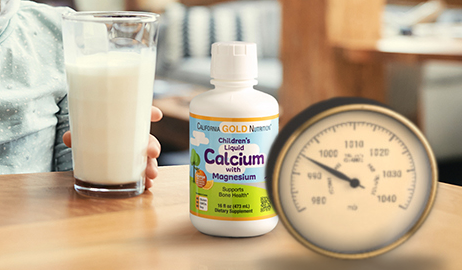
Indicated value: 995 mbar
